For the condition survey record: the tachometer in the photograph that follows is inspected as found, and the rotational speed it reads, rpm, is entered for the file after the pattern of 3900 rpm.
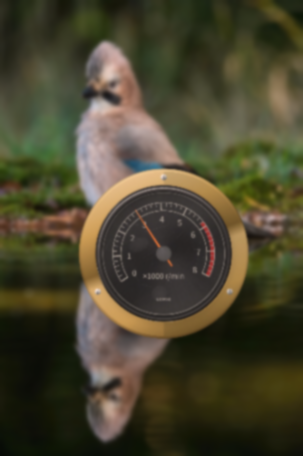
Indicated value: 3000 rpm
